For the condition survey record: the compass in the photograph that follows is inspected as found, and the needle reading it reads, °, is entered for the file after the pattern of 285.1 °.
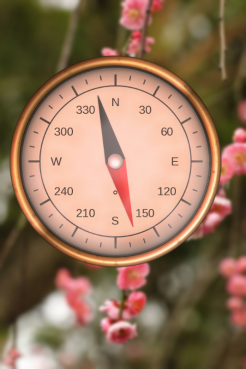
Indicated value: 165 °
